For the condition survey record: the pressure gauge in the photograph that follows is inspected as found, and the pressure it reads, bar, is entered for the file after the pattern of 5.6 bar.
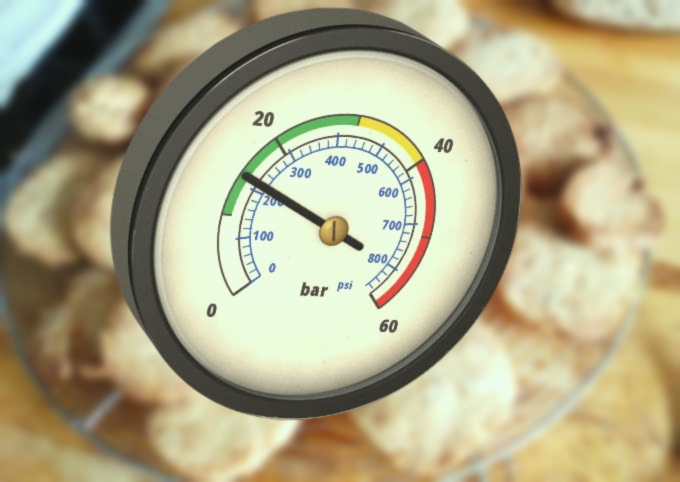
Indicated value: 15 bar
